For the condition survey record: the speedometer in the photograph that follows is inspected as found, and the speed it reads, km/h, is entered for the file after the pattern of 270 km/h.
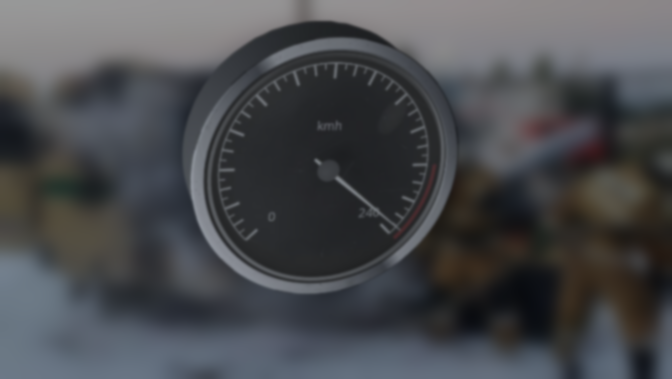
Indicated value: 235 km/h
